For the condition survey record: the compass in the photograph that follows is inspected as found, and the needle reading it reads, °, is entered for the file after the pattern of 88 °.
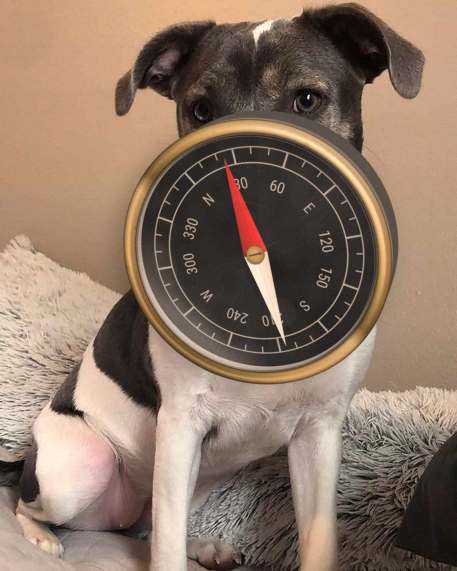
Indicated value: 25 °
